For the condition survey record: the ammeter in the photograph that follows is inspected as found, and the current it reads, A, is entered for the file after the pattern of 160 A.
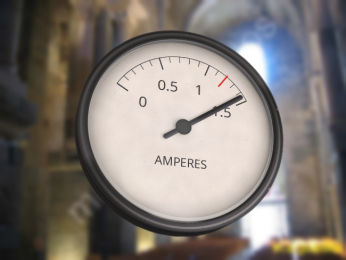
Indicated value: 1.45 A
